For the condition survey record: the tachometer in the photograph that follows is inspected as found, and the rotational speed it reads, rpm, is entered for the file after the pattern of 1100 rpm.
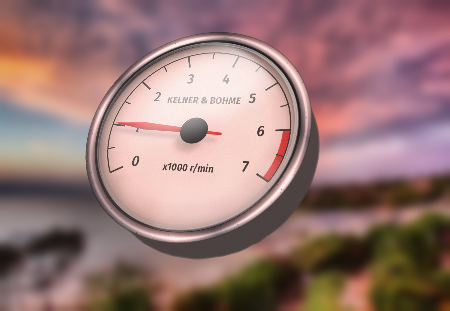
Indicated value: 1000 rpm
